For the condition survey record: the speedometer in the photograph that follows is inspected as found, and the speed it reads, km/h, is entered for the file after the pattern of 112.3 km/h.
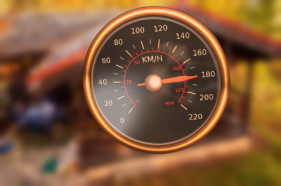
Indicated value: 180 km/h
